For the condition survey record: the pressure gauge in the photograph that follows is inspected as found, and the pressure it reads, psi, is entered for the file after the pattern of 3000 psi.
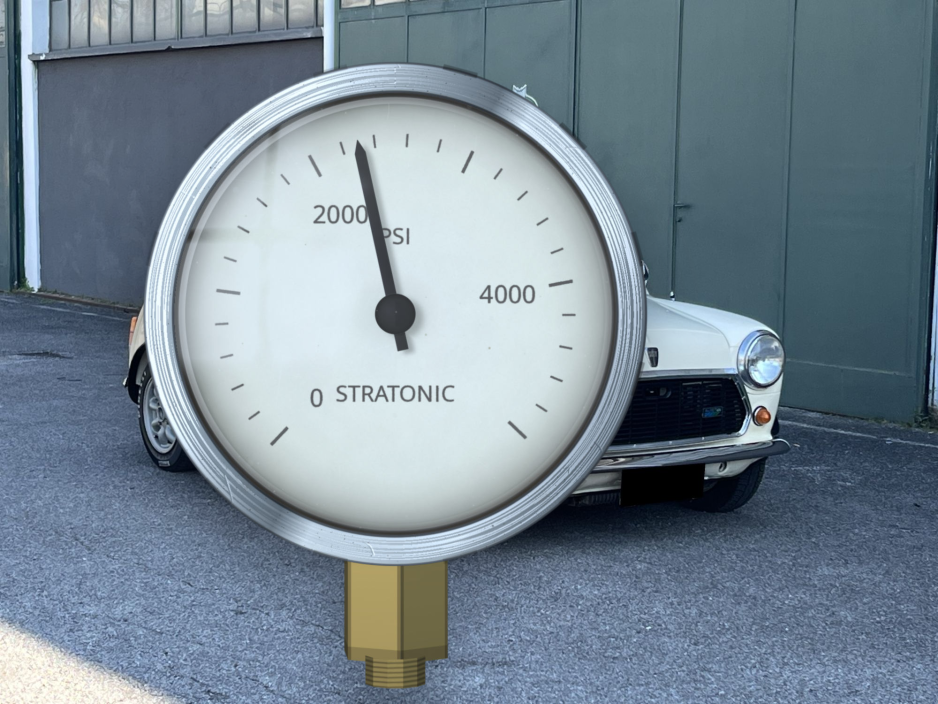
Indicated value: 2300 psi
